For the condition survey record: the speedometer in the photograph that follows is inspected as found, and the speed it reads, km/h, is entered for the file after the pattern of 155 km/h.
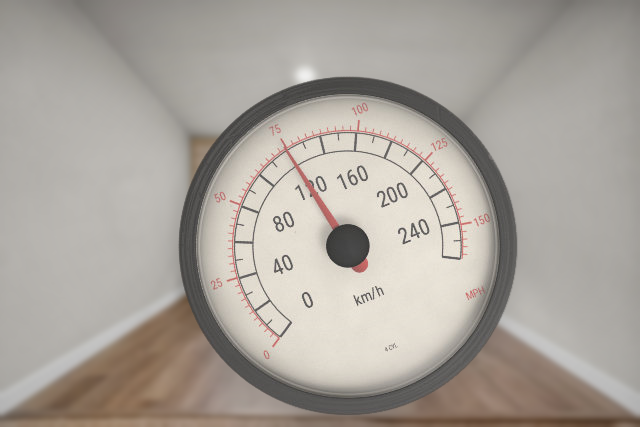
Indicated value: 120 km/h
